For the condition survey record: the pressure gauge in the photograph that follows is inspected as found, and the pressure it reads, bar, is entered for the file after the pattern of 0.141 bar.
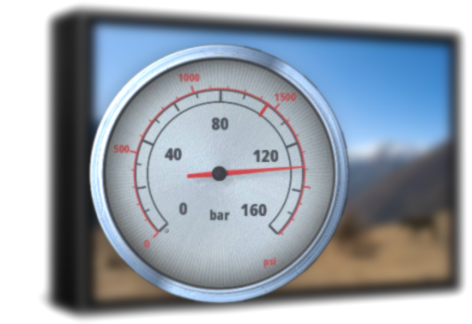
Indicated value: 130 bar
